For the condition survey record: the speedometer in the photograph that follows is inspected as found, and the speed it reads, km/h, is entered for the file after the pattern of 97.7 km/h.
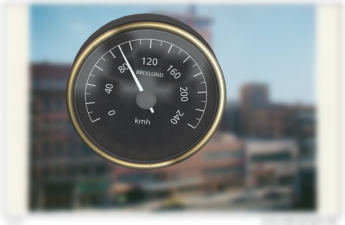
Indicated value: 90 km/h
